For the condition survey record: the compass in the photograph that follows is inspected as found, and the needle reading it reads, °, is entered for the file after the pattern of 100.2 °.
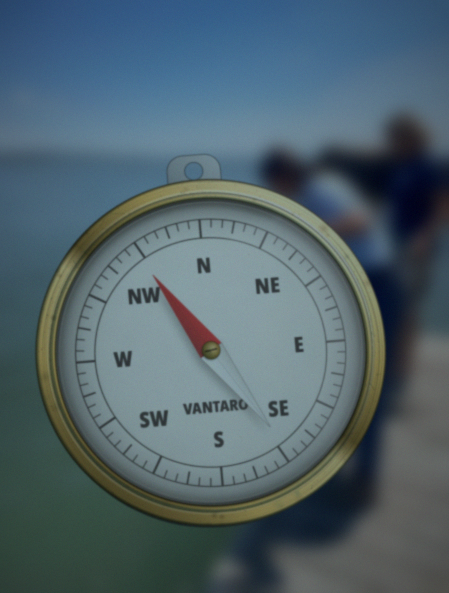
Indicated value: 327.5 °
